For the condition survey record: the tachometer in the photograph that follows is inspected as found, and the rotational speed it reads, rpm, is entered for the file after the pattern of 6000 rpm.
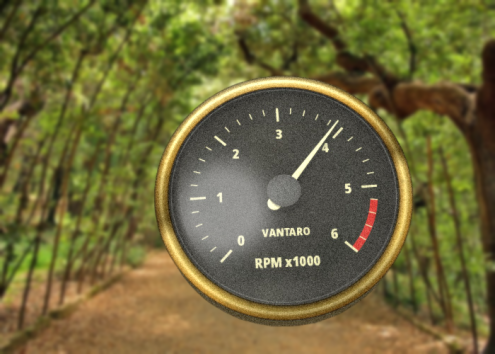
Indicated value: 3900 rpm
